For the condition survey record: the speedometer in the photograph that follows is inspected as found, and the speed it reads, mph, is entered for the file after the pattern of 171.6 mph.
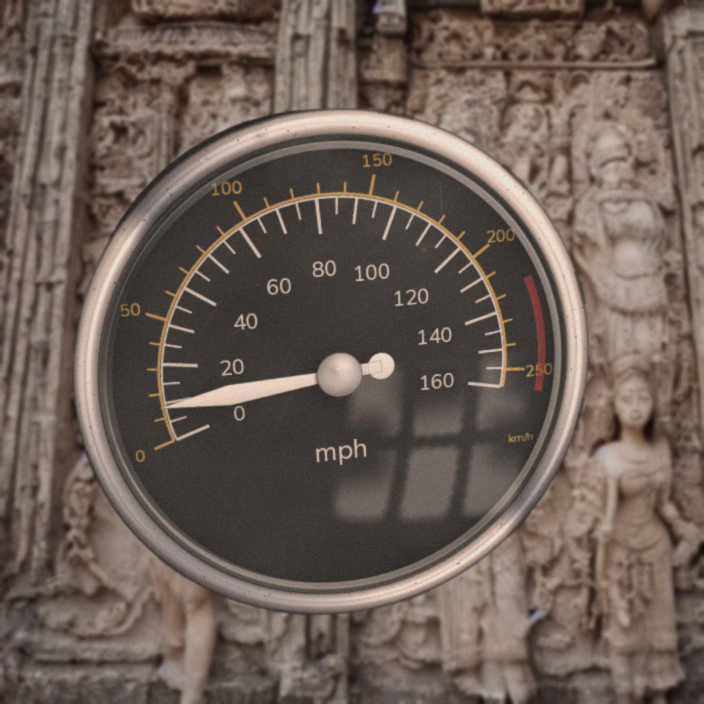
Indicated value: 10 mph
